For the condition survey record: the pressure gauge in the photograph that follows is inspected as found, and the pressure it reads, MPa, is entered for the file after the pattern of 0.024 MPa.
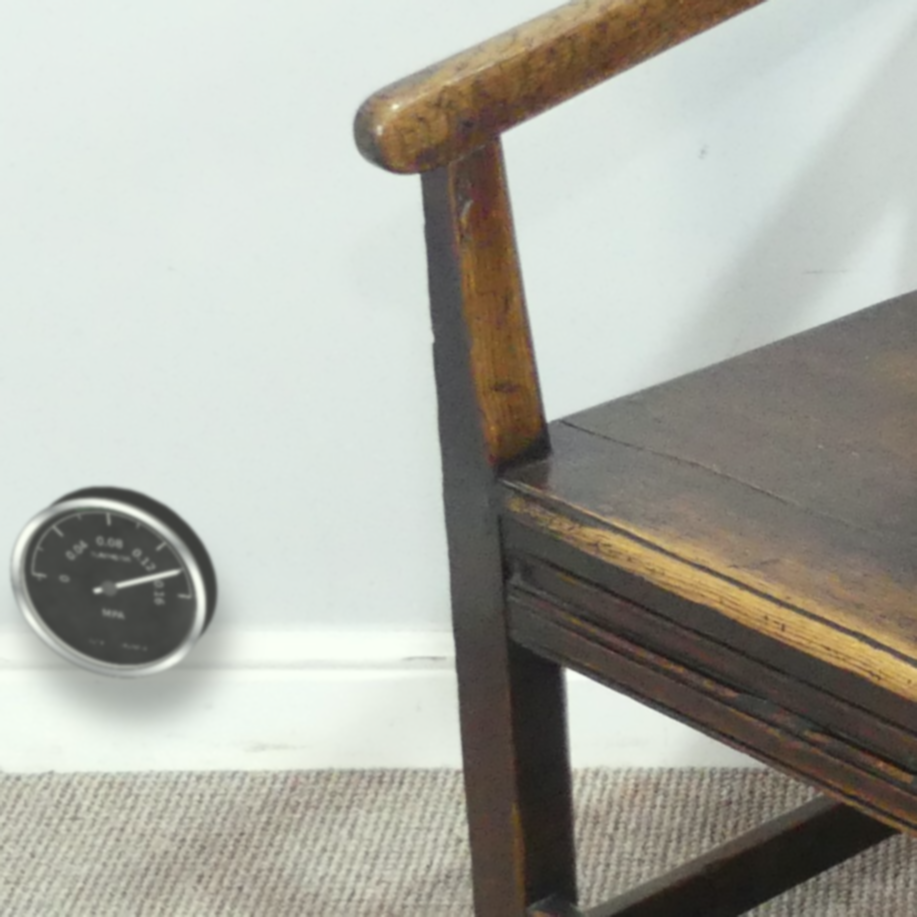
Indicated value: 0.14 MPa
